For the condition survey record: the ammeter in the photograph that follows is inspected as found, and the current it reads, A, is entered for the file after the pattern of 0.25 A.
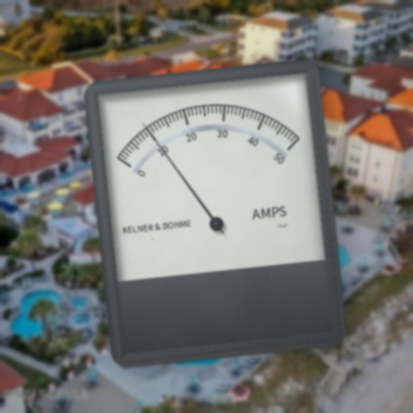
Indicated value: 10 A
